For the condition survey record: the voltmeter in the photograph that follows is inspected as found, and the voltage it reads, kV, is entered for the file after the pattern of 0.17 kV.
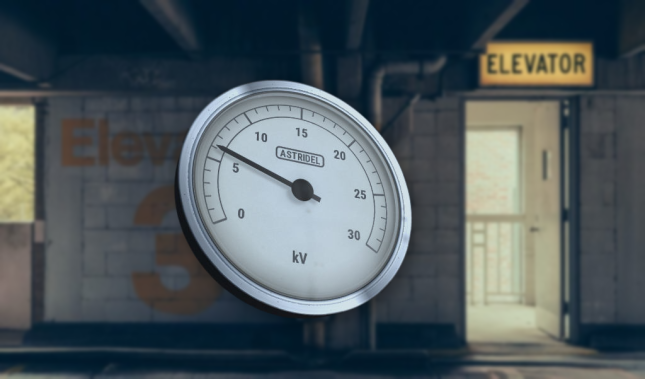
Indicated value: 6 kV
